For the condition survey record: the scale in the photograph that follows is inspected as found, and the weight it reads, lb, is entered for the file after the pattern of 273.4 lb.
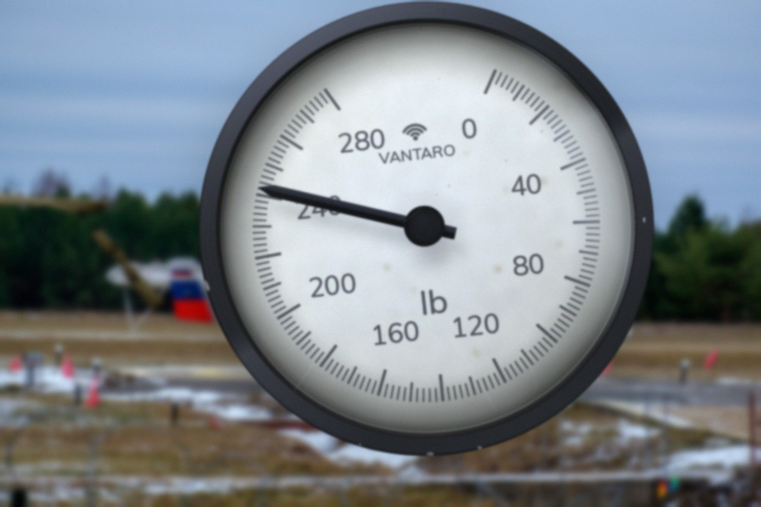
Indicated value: 242 lb
